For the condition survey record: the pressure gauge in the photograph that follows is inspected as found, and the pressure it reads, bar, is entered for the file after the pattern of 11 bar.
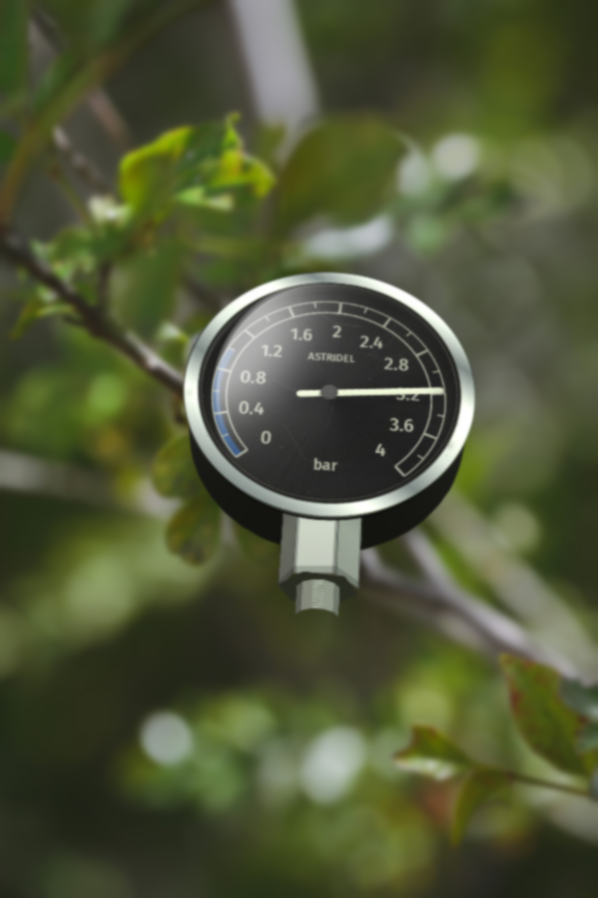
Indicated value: 3.2 bar
